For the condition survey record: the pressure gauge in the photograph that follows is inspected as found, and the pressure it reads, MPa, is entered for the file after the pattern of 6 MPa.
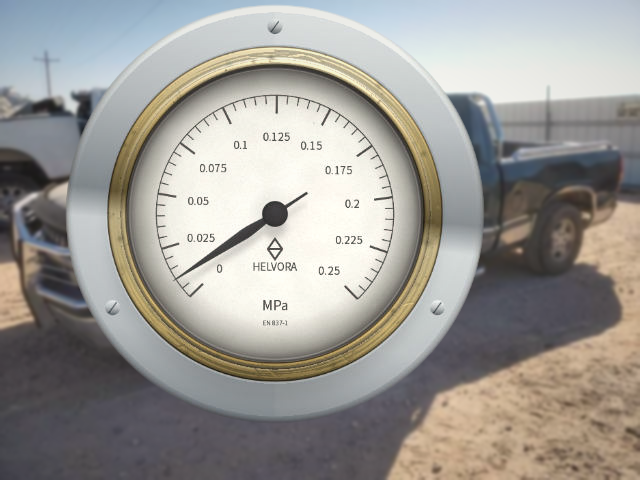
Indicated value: 0.01 MPa
